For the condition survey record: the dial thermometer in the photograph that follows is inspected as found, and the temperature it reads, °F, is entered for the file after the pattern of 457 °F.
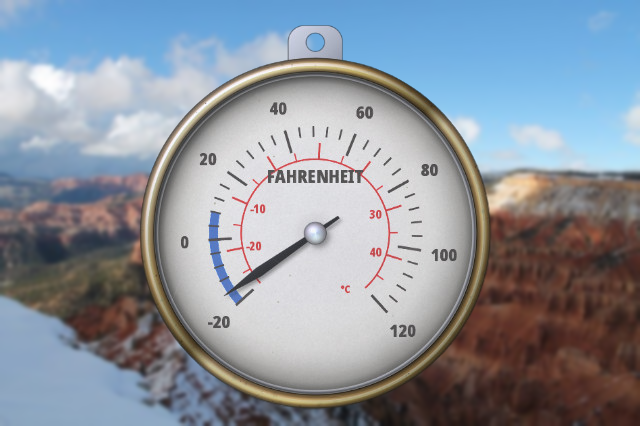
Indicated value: -16 °F
